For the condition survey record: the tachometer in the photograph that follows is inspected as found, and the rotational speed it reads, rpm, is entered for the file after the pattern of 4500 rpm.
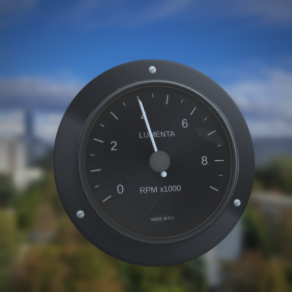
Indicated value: 4000 rpm
